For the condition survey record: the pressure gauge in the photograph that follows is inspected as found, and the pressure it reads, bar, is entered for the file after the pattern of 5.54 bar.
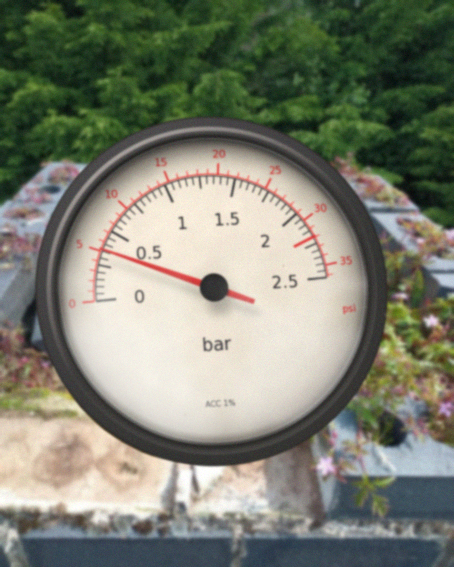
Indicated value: 0.35 bar
